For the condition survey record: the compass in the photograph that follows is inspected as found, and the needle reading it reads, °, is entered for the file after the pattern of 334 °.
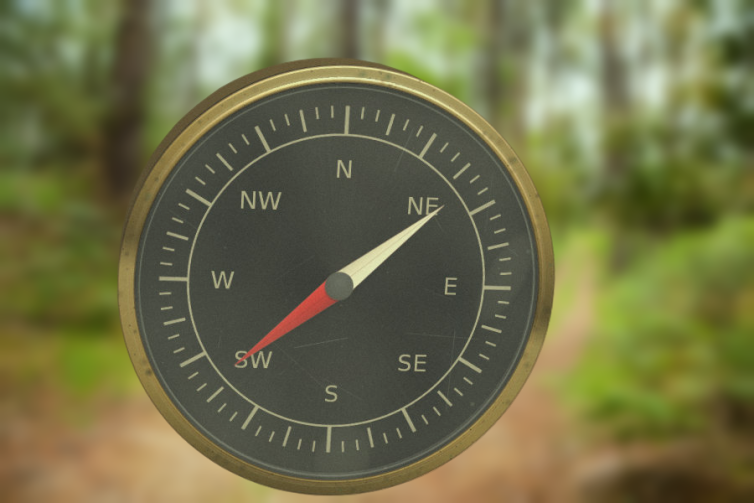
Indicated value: 230 °
